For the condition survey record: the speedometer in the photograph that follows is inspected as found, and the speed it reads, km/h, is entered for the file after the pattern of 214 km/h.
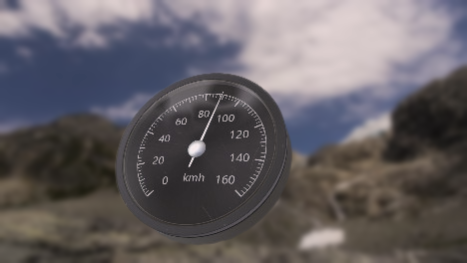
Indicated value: 90 km/h
